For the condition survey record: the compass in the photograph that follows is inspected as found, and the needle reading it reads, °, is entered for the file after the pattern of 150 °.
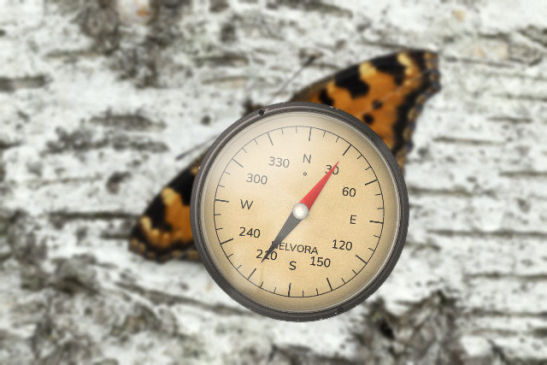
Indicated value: 30 °
